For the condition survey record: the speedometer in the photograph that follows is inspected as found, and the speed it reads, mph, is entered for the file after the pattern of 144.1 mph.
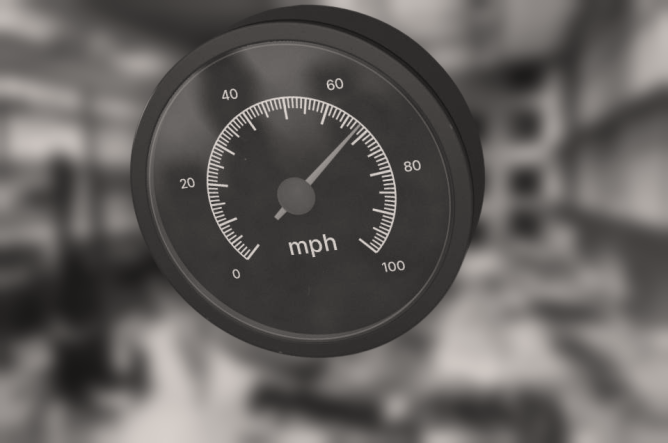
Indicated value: 68 mph
